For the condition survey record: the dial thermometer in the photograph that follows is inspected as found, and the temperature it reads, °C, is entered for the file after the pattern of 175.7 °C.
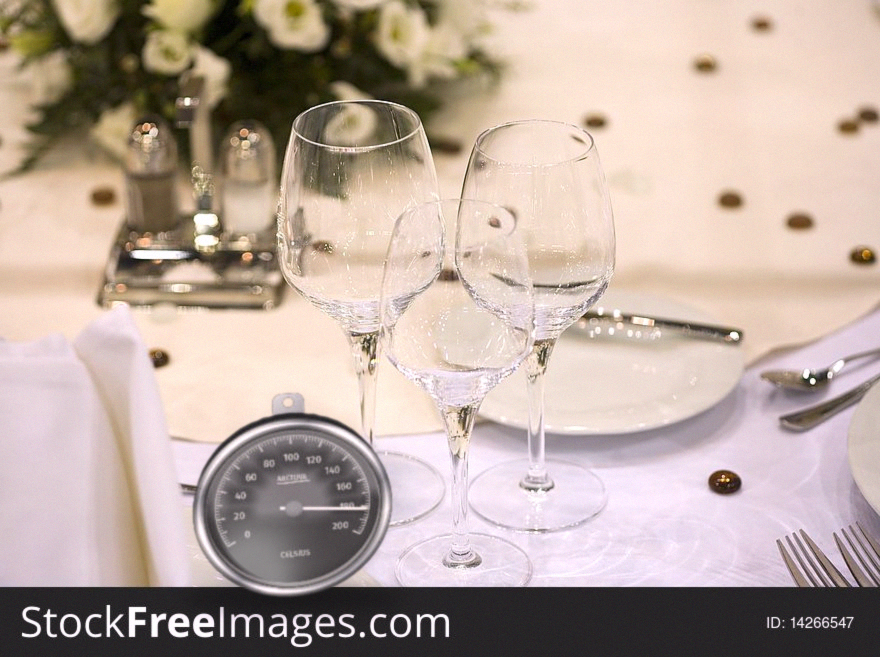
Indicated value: 180 °C
